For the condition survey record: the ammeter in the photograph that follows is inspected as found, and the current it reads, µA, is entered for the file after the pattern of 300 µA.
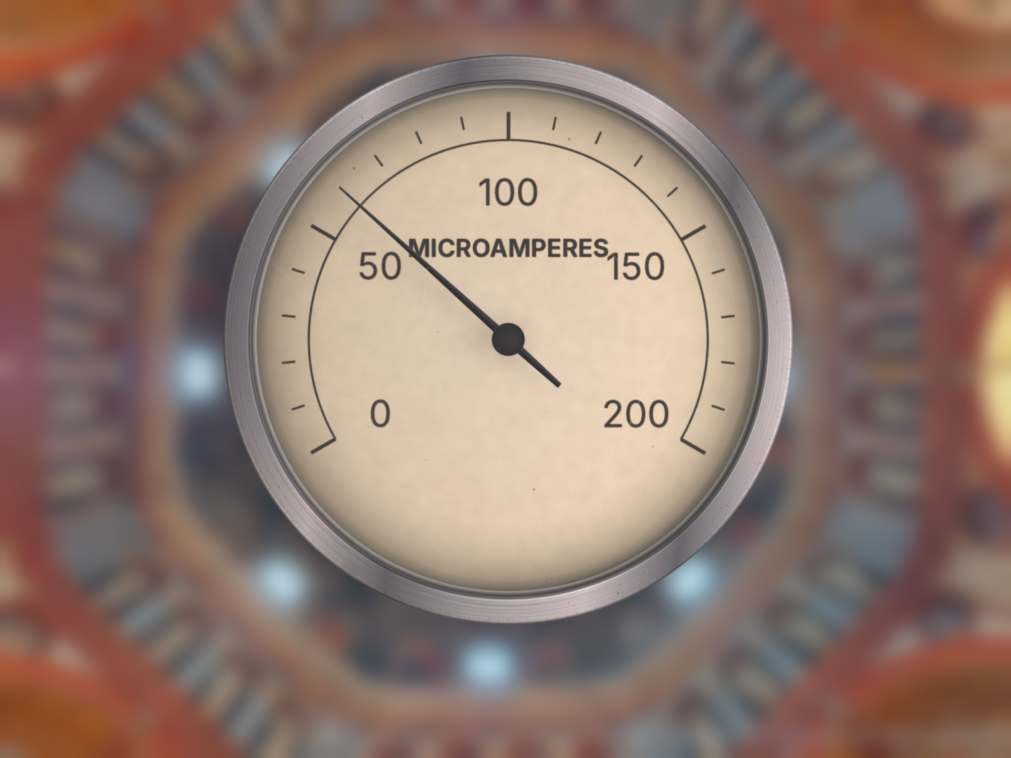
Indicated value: 60 µA
